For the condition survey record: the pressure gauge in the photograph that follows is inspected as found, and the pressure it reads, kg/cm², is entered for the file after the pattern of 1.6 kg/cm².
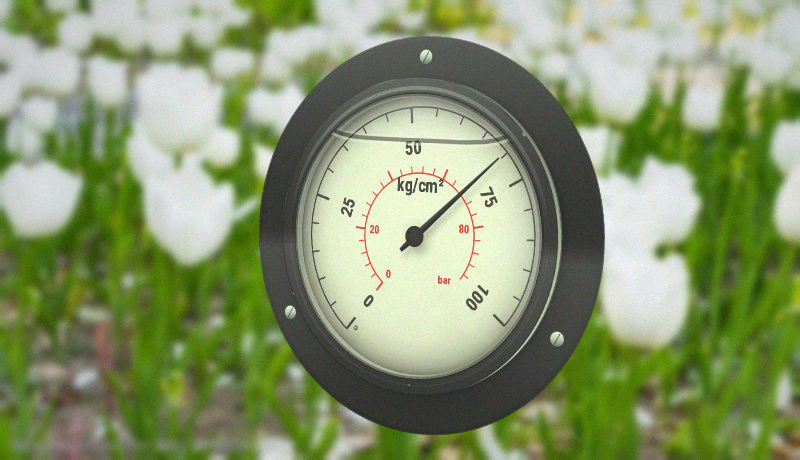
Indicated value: 70 kg/cm²
